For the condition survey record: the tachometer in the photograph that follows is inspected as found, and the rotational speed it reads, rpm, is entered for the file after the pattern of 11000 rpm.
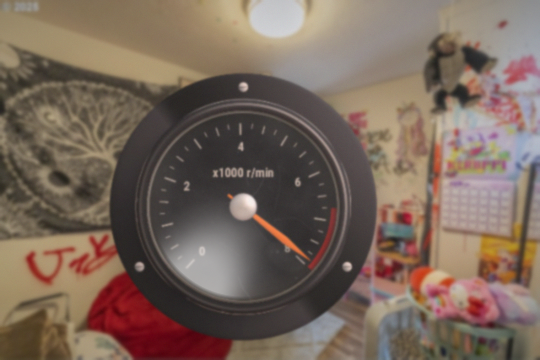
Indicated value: 7875 rpm
